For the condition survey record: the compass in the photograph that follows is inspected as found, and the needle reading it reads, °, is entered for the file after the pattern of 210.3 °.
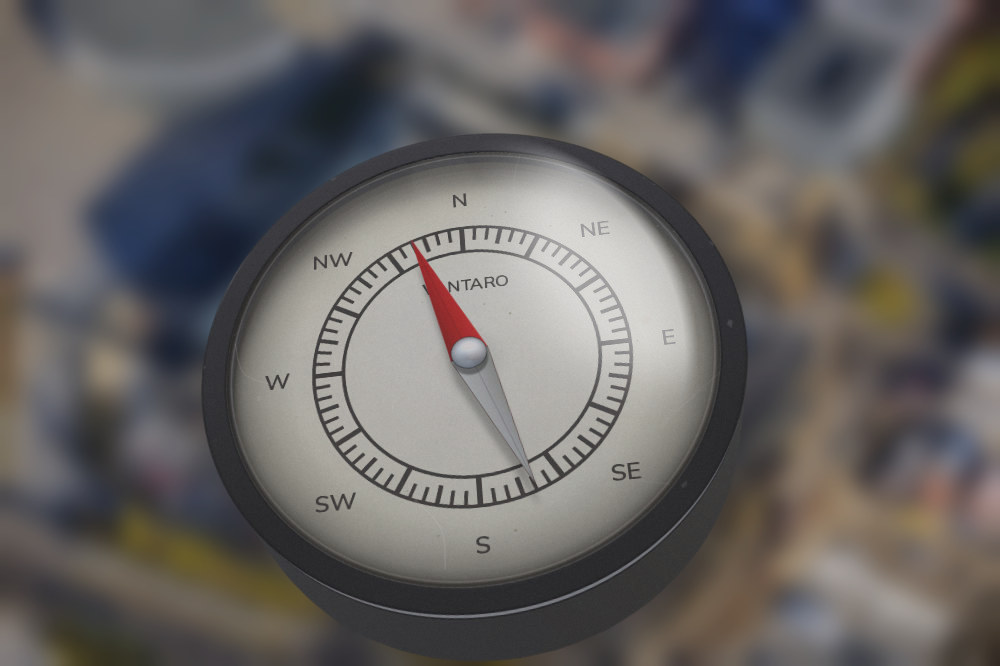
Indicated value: 340 °
